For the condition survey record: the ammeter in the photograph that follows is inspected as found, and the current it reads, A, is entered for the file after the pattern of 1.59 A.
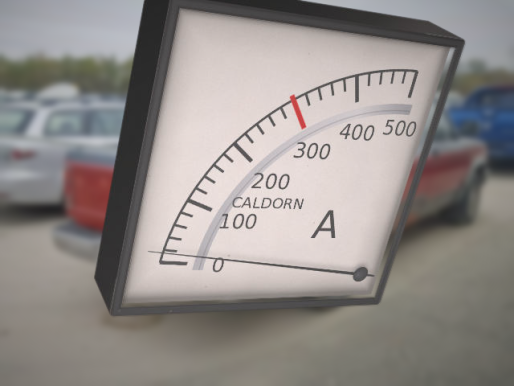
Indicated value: 20 A
